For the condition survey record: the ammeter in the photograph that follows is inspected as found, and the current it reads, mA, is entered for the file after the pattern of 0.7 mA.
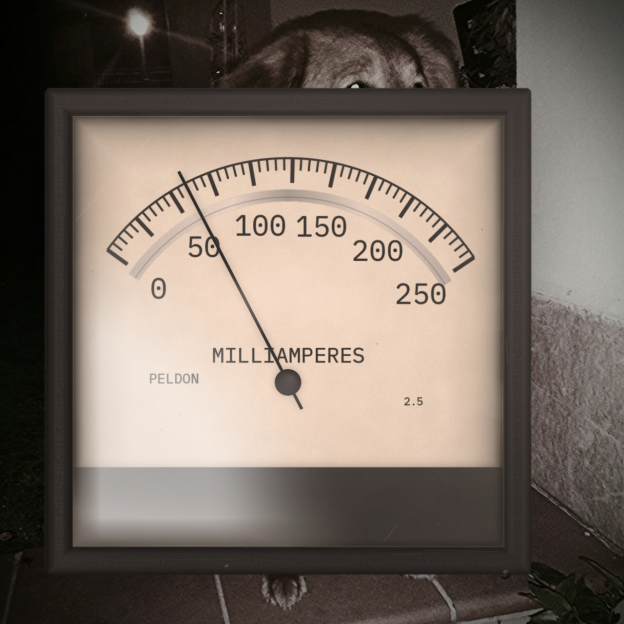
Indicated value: 60 mA
